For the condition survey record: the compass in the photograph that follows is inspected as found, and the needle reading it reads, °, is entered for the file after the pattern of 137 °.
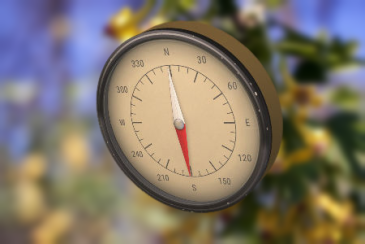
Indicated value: 180 °
